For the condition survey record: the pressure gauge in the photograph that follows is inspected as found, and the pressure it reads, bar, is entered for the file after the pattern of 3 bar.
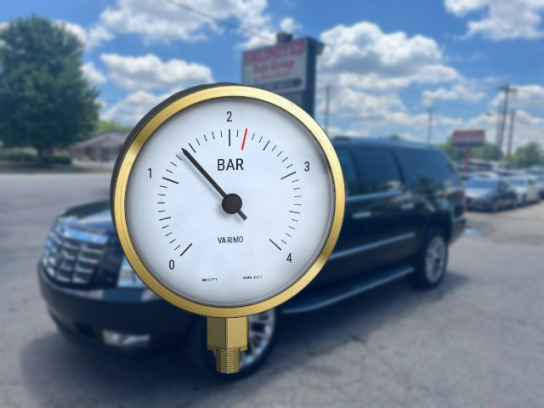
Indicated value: 1.4 bar
